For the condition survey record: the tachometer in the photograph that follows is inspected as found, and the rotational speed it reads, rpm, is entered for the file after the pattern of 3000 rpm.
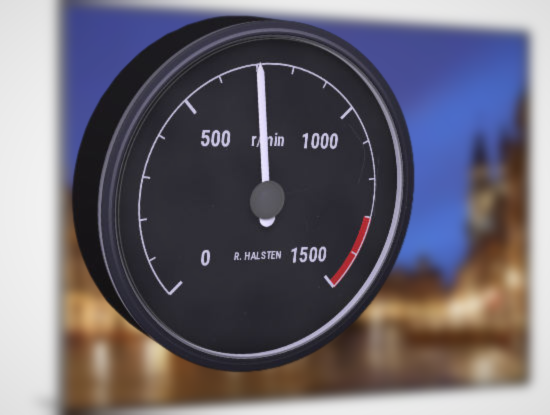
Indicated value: 700 rpm
